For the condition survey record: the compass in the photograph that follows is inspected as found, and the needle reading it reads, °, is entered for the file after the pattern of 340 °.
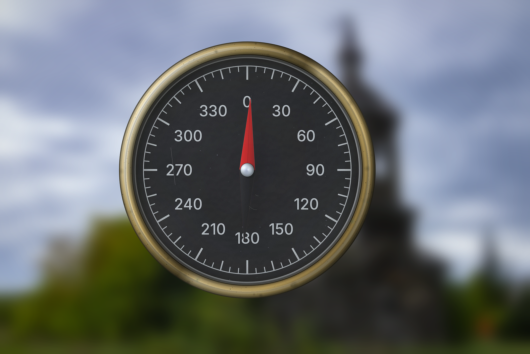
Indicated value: 2.5 °
